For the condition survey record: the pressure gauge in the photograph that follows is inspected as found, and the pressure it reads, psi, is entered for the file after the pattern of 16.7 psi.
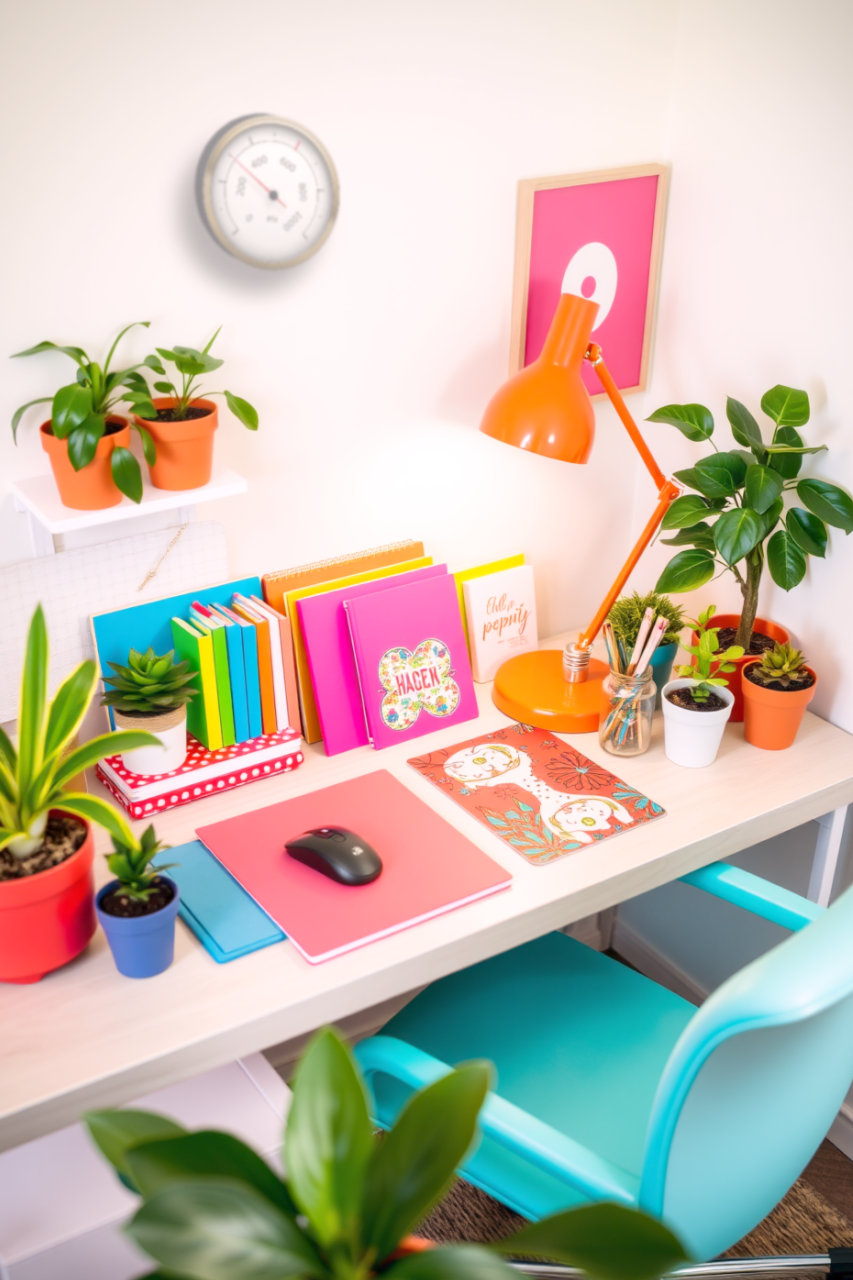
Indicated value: 300 psi
